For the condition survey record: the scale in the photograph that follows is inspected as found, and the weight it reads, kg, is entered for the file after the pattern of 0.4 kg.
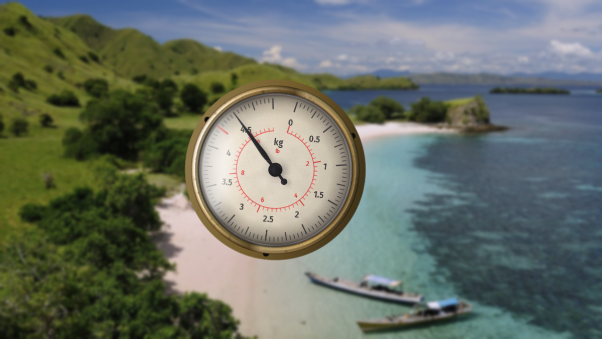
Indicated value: 4.5 kg
